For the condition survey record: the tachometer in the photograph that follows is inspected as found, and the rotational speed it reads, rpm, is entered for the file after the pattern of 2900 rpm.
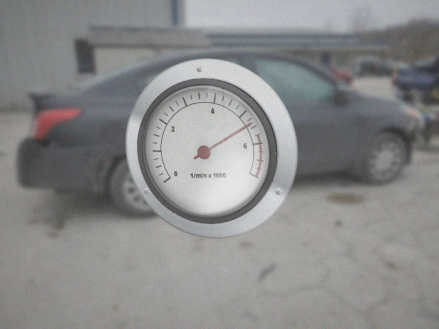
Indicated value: 5375 rpm
